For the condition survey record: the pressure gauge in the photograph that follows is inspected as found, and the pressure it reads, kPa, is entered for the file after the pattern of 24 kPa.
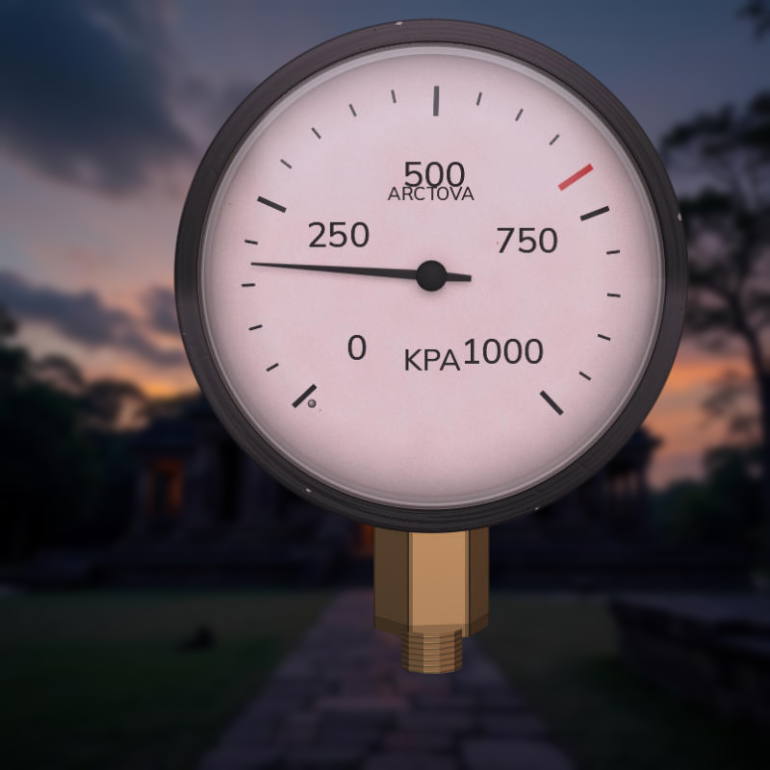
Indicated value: 175 kPa
